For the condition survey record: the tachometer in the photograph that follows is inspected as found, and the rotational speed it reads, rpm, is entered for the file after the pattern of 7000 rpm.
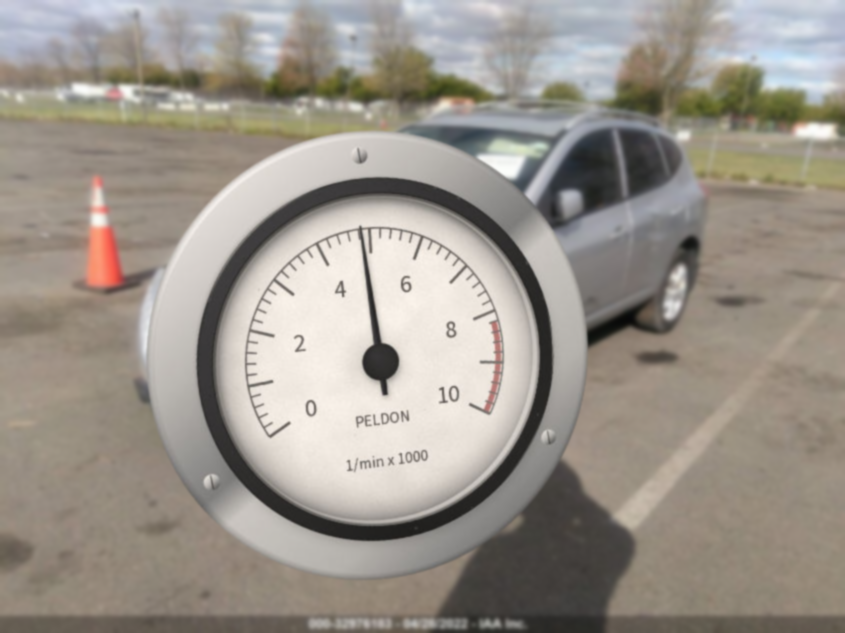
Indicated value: 4800 rpm
